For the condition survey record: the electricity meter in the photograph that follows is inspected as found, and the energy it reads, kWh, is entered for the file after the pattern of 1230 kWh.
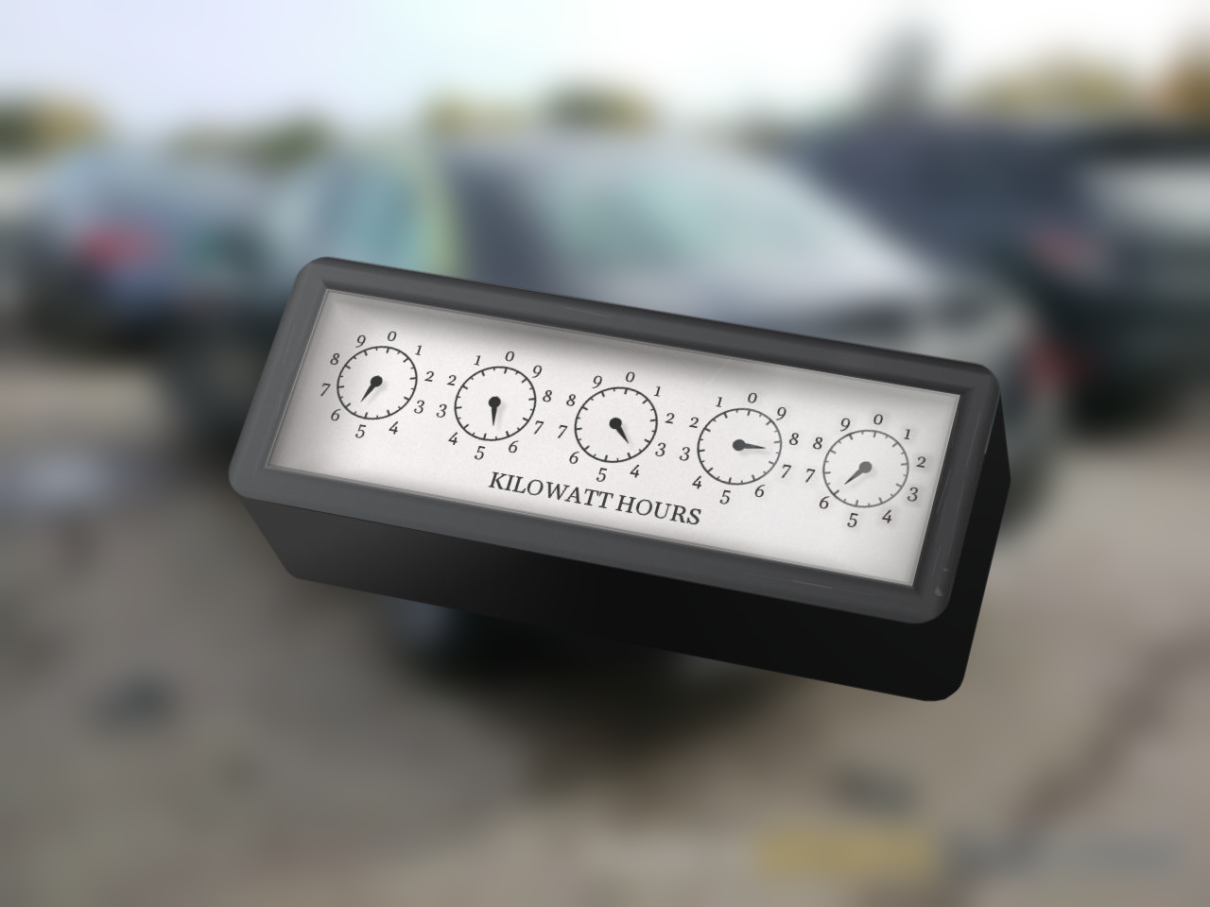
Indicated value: 55376 kWh
